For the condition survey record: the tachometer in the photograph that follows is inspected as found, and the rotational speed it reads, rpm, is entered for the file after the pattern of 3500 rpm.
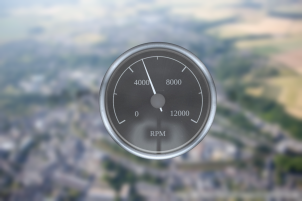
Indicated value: 5000 rpm
